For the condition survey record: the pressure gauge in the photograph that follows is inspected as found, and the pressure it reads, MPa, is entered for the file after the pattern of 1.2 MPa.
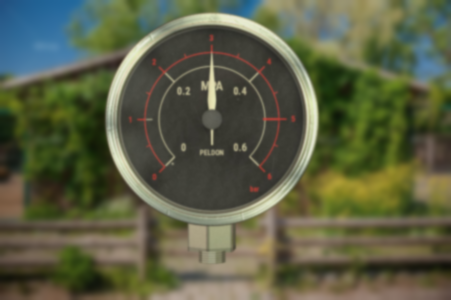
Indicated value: 0.3 MPa
